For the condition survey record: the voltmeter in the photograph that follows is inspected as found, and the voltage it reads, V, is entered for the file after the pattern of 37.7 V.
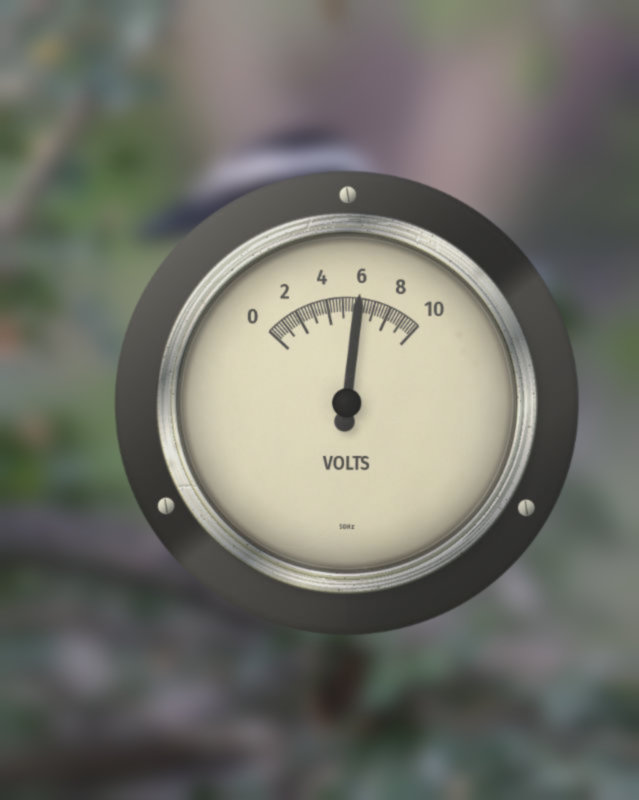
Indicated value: 6 V
